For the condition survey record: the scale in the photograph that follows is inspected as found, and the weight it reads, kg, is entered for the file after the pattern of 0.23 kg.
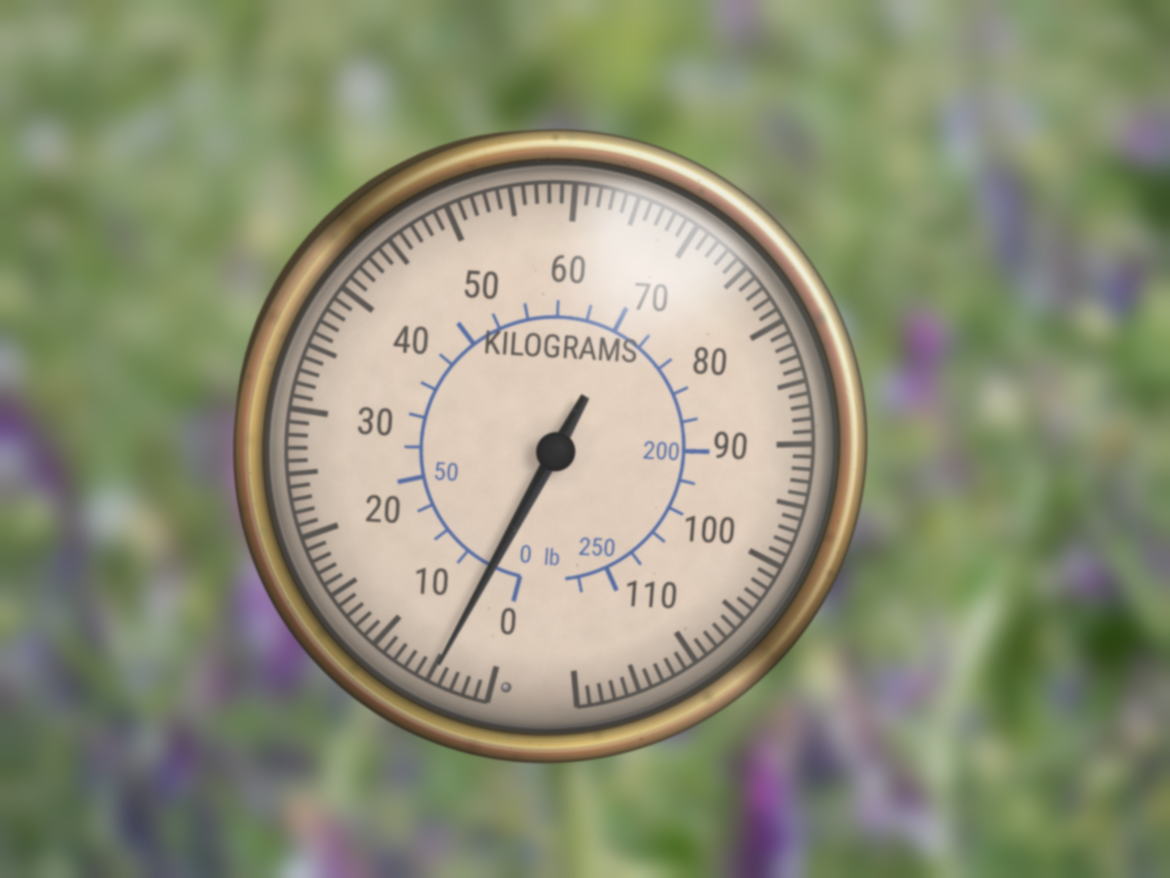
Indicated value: 5 kg
